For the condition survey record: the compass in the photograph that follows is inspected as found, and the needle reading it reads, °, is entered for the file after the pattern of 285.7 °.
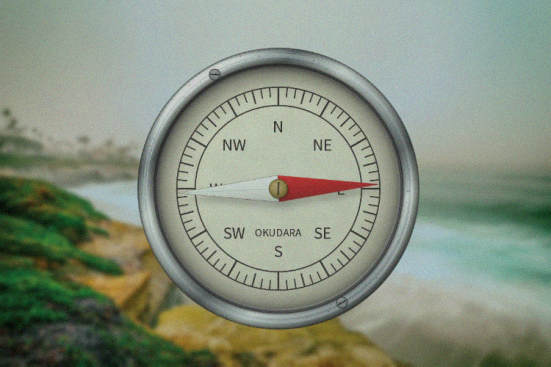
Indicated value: 87.5 °
